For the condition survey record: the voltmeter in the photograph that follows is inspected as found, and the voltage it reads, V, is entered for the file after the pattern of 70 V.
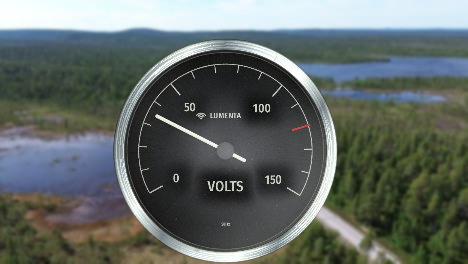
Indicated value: 35 V
